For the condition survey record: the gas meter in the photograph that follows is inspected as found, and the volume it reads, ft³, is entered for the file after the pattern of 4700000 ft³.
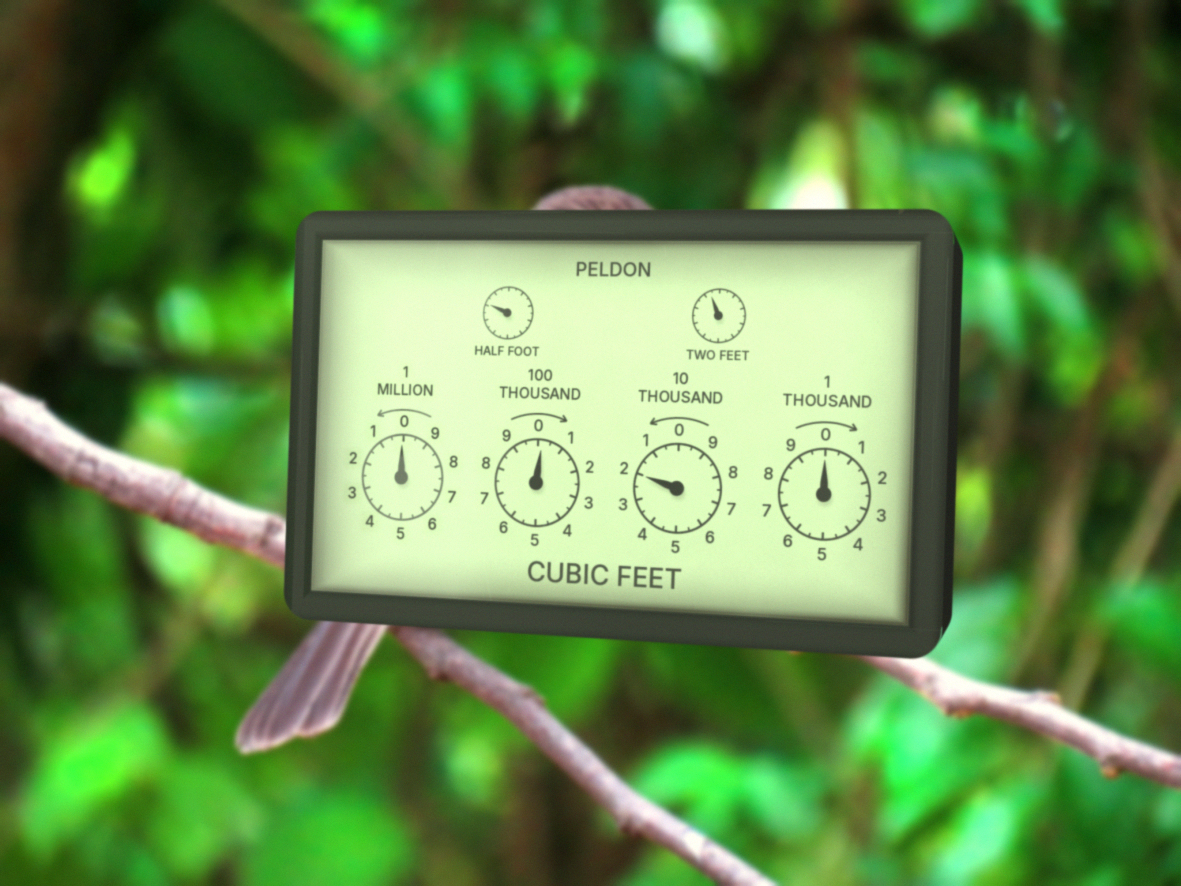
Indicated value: 2000 ft³
